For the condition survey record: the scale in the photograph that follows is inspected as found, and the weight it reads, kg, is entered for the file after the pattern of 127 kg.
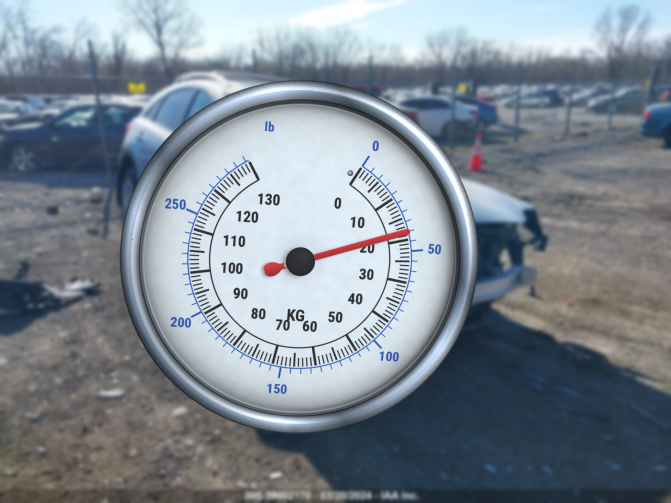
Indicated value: 18 kg
